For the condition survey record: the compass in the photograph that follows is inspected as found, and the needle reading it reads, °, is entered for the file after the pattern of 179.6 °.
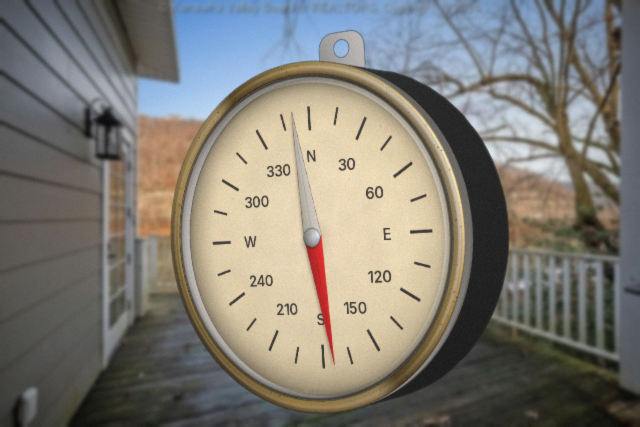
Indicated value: 172.5 °
